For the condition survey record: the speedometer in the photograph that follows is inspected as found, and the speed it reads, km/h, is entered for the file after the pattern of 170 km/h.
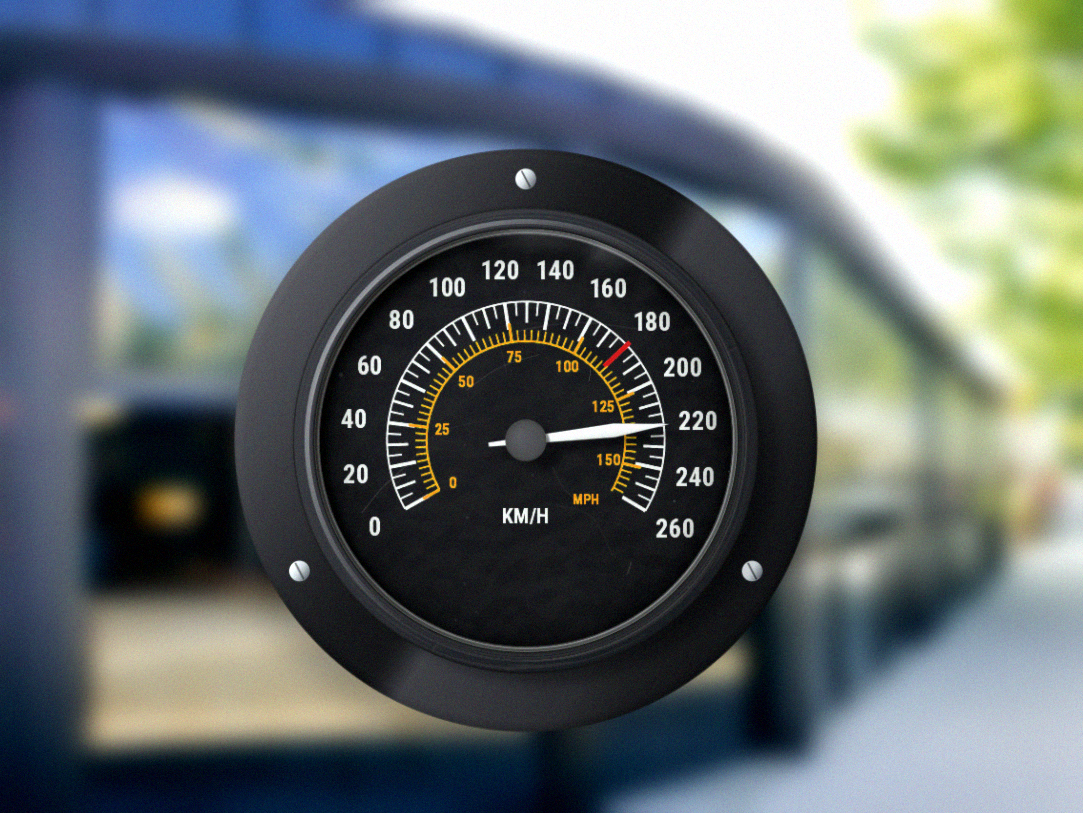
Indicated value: 220 km/h
